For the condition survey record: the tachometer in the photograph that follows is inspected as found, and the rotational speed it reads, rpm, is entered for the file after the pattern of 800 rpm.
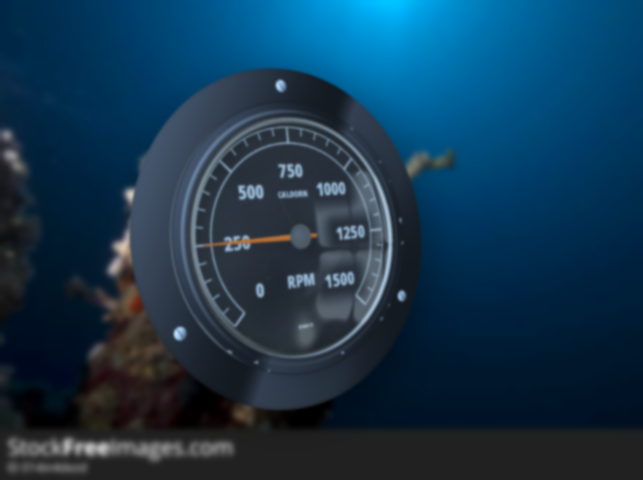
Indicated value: 250 rpm
